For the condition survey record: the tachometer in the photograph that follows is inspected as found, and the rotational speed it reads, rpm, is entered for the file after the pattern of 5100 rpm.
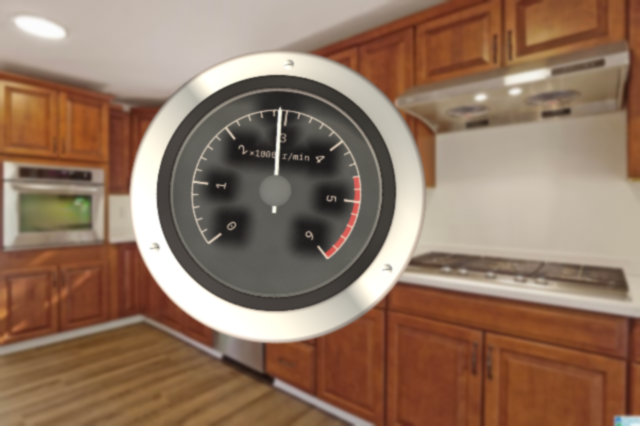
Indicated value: 2900 rpm
